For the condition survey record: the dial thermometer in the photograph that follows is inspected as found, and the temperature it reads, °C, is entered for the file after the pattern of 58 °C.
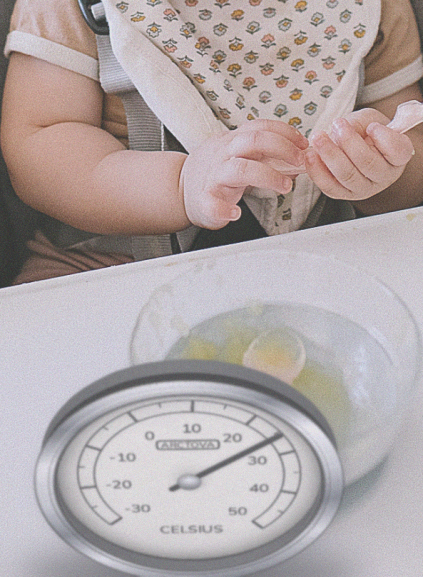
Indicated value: 25 °C
